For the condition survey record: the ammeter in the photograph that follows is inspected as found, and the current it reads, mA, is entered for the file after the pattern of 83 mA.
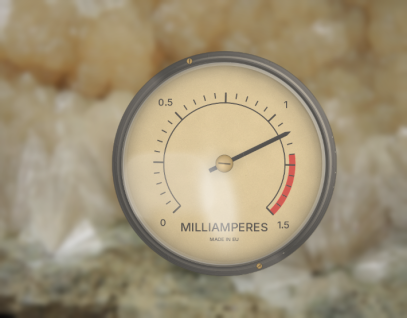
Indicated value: 1.1 mA
